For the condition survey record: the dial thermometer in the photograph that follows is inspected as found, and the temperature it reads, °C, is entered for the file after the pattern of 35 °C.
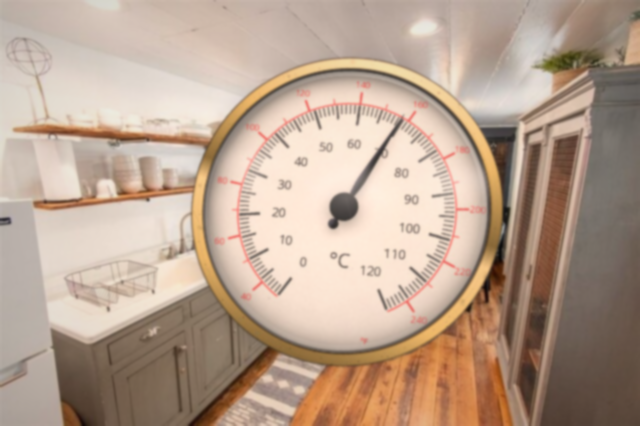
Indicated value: 70 °C
